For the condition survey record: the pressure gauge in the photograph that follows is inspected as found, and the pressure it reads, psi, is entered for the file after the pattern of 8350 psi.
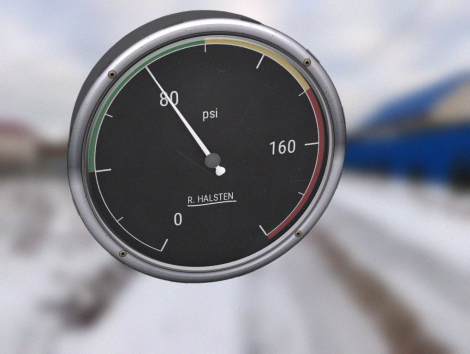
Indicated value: 80 psi
